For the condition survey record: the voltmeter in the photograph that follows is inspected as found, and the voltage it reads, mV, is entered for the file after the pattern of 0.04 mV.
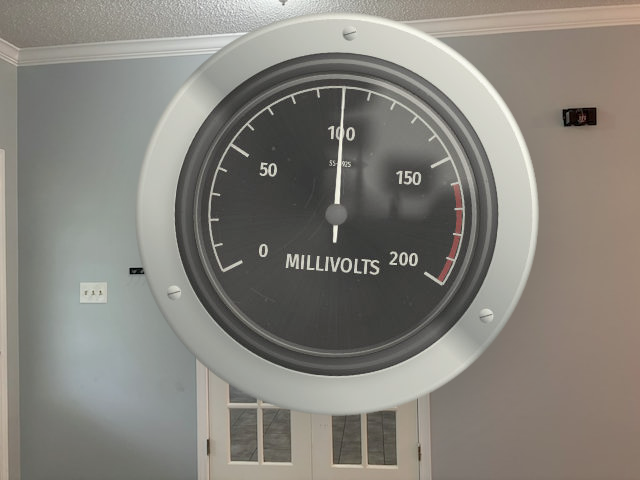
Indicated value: 100 mV
